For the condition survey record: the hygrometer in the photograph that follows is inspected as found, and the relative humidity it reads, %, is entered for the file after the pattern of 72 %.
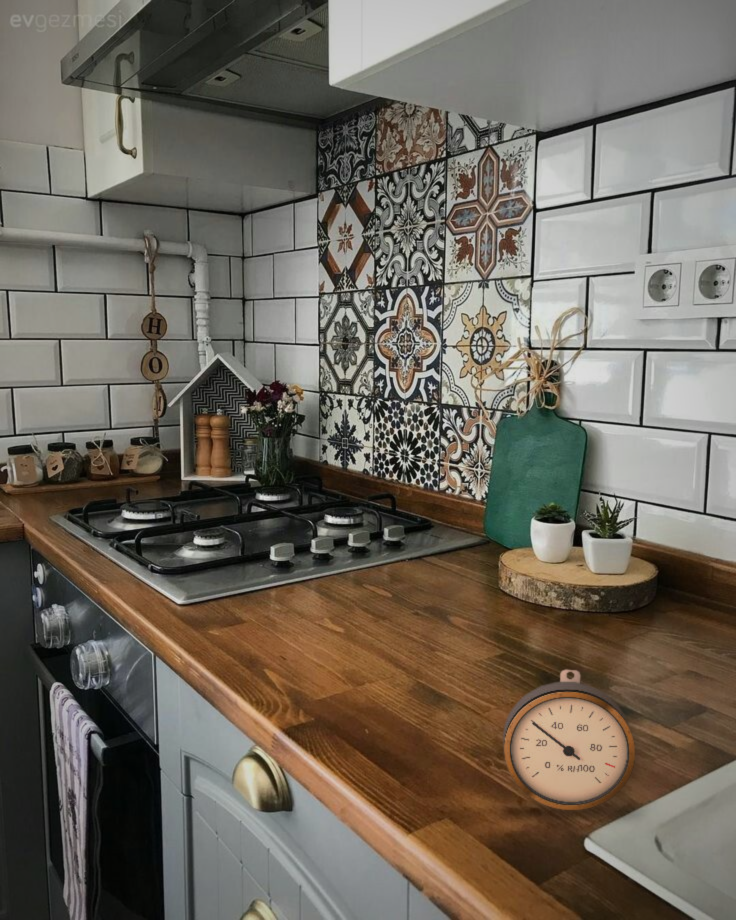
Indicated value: 30 %
